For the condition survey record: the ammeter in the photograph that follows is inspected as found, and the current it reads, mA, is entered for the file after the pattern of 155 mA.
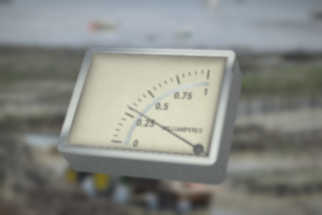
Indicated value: 0.3 mA
